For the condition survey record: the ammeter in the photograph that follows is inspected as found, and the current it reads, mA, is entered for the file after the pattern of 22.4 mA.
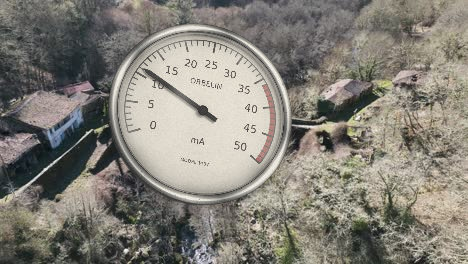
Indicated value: 11 mA
